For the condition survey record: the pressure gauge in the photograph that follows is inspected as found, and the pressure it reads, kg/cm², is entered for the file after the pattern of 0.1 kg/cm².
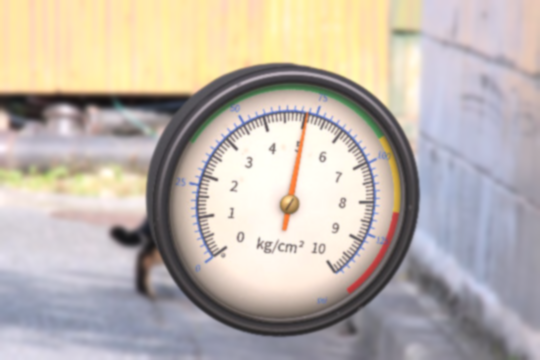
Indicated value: 5 kg/cm²
